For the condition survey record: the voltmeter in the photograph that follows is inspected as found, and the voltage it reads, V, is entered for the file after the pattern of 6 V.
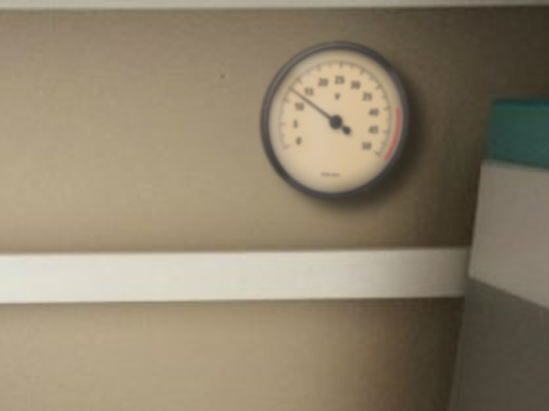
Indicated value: 12.5 V
